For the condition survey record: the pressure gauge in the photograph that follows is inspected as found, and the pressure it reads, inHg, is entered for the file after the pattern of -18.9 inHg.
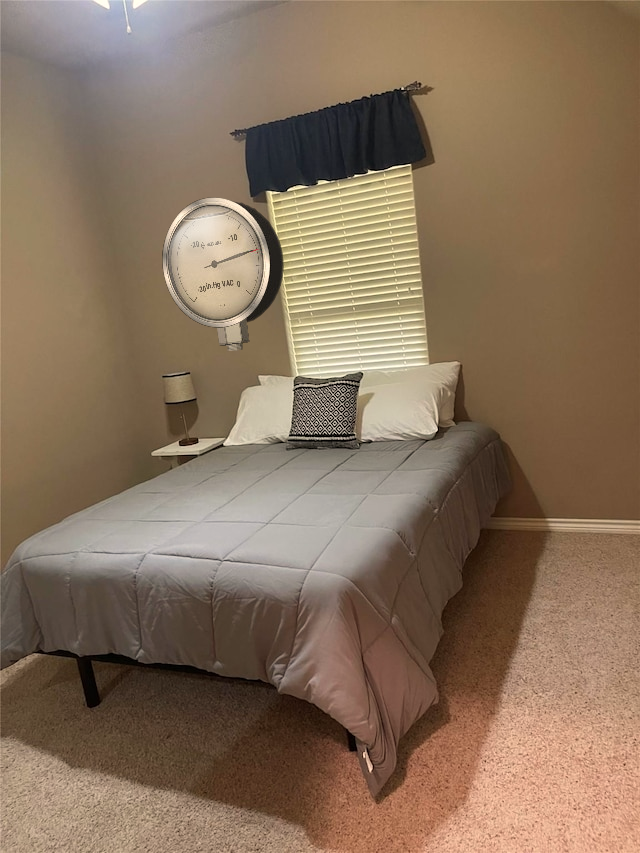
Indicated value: -6 inHg
